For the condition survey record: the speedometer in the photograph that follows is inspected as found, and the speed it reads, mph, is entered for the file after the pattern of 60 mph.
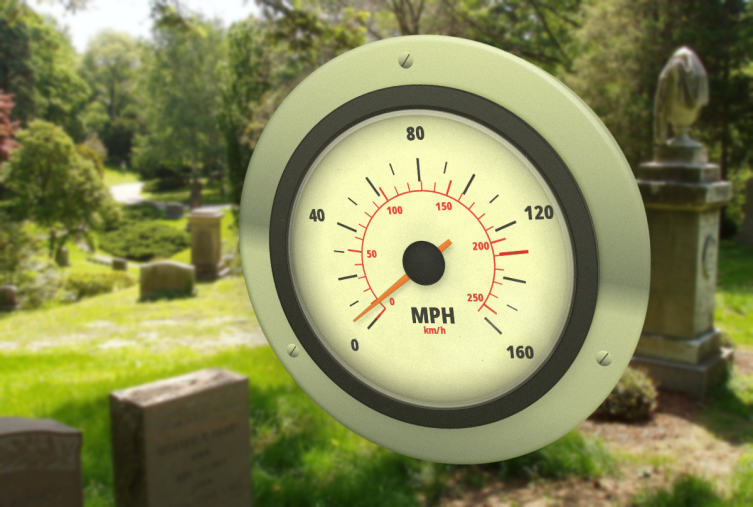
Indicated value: 5 mph
